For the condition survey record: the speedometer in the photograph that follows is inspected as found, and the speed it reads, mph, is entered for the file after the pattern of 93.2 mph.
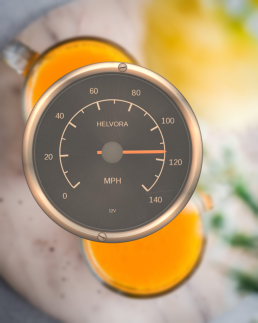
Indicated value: 115 mph
